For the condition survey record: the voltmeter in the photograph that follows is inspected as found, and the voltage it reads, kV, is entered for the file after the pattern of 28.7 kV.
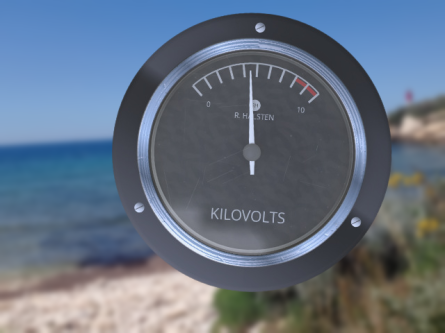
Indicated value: 4.5 kV
